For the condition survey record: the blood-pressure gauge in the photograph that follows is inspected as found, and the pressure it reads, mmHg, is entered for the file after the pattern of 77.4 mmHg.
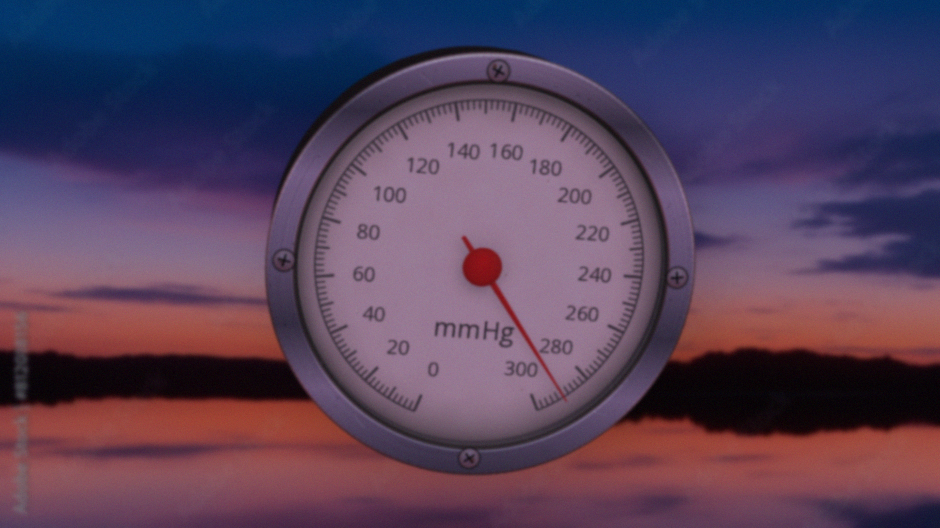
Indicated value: 290 mmHg
